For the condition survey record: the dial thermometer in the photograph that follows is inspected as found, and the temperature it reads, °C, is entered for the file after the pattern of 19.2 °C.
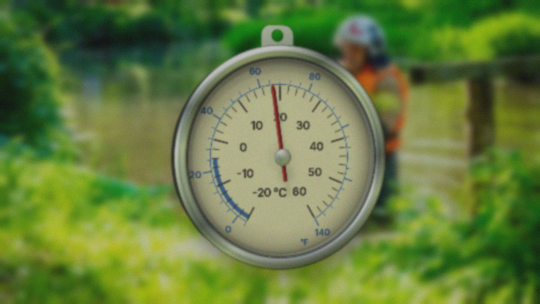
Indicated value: 18 °C
